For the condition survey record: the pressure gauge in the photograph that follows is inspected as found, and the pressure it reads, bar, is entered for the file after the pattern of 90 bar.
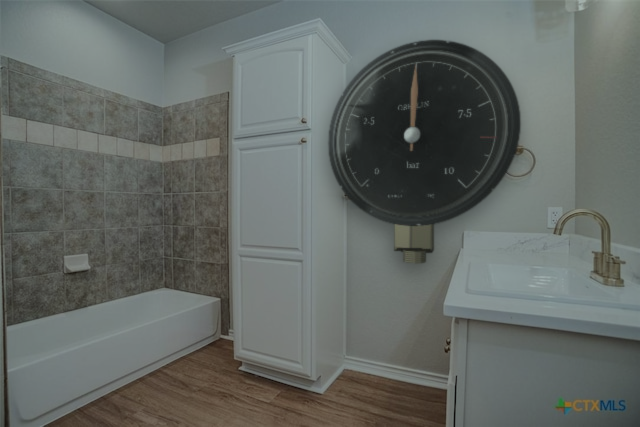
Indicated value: 5 bar
